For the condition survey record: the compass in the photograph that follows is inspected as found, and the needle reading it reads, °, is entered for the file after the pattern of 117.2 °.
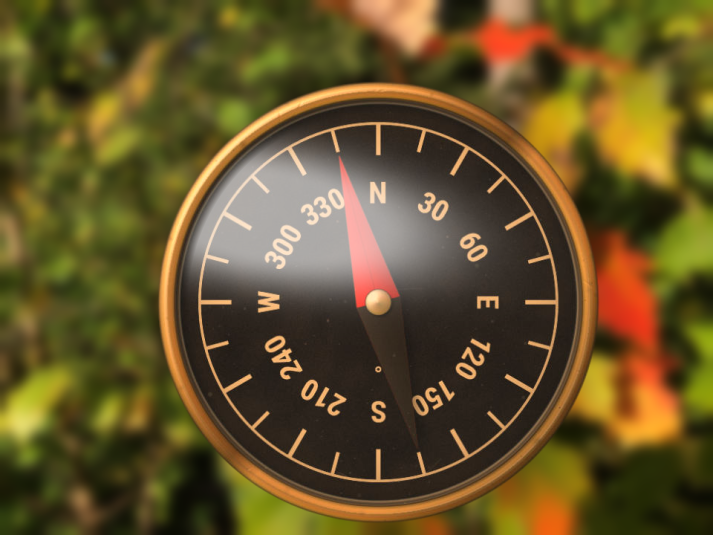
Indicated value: 345 °
